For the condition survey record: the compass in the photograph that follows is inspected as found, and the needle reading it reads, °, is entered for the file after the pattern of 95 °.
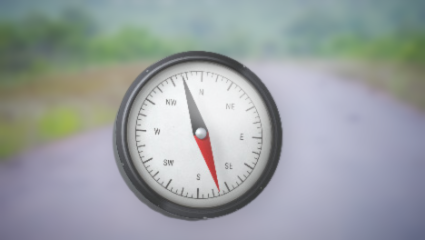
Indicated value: 160 °
